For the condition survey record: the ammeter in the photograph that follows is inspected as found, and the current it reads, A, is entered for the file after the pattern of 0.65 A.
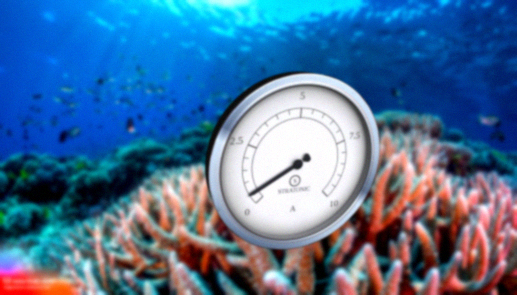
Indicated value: 0.5 A
